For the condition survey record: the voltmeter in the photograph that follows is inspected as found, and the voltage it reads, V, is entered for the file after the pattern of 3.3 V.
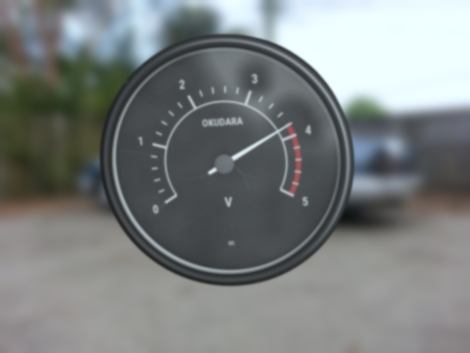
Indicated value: 3.8 V
